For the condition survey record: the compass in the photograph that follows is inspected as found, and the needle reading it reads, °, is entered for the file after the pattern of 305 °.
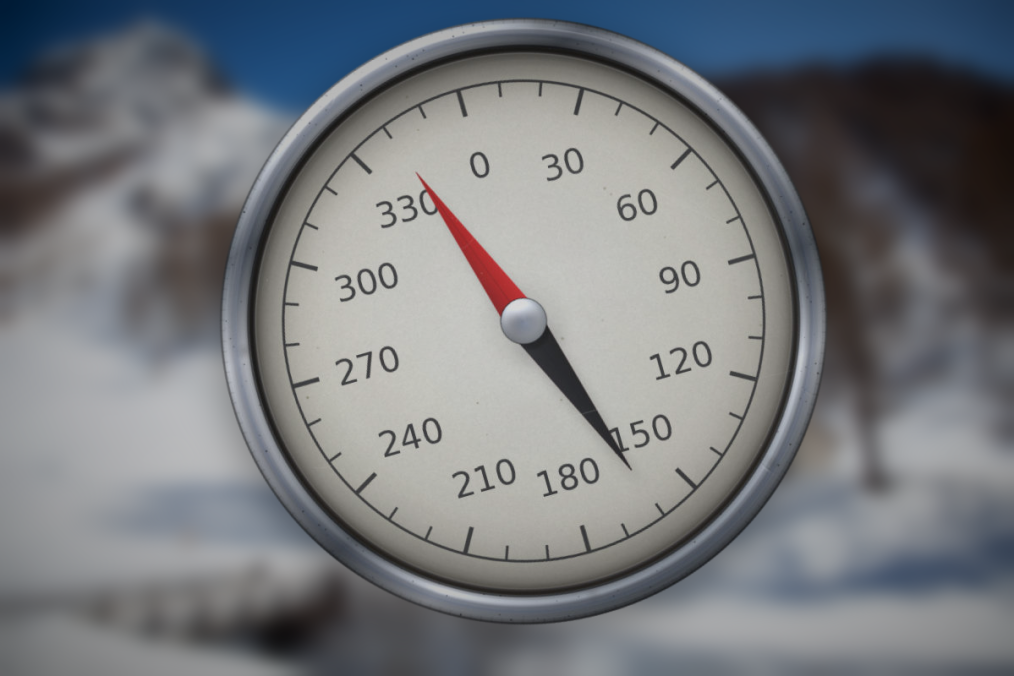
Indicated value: 340 °
